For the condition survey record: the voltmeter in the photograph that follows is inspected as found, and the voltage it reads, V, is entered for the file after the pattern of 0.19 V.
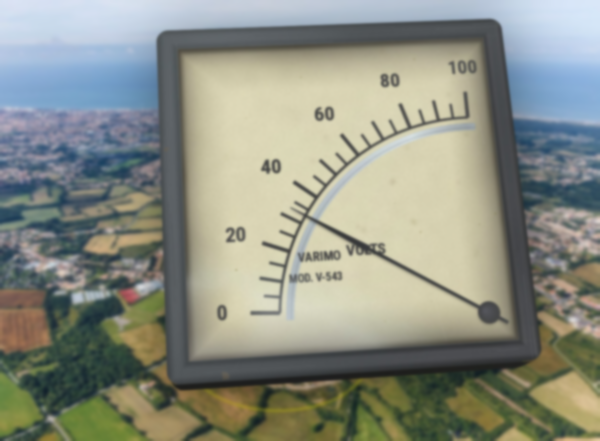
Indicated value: 32.5 V
